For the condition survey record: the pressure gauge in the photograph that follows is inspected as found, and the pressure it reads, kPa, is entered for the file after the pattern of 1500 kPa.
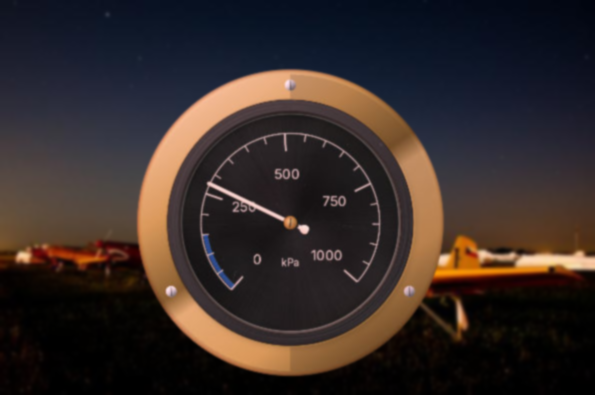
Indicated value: 275 kPa
